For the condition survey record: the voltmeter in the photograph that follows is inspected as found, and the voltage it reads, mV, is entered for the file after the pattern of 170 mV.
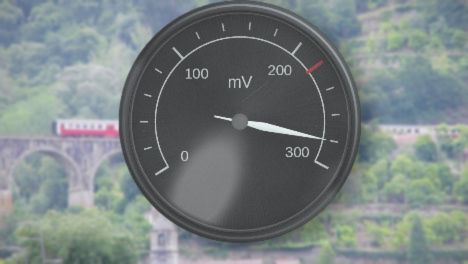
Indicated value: 280 mV
